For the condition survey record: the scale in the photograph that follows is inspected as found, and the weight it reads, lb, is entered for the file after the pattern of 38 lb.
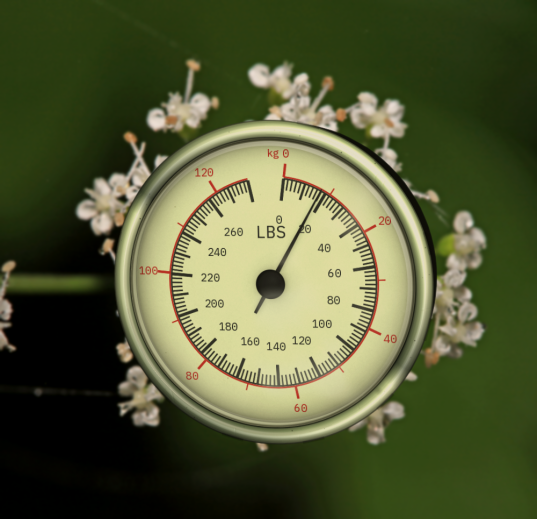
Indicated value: 18 lb
